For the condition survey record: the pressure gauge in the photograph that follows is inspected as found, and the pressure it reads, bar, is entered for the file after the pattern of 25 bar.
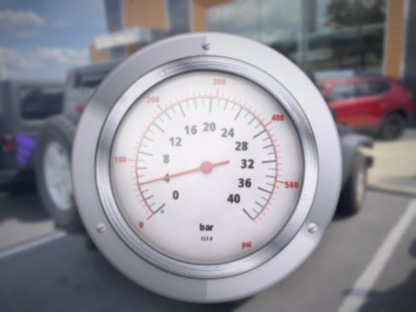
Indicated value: 4 bar
